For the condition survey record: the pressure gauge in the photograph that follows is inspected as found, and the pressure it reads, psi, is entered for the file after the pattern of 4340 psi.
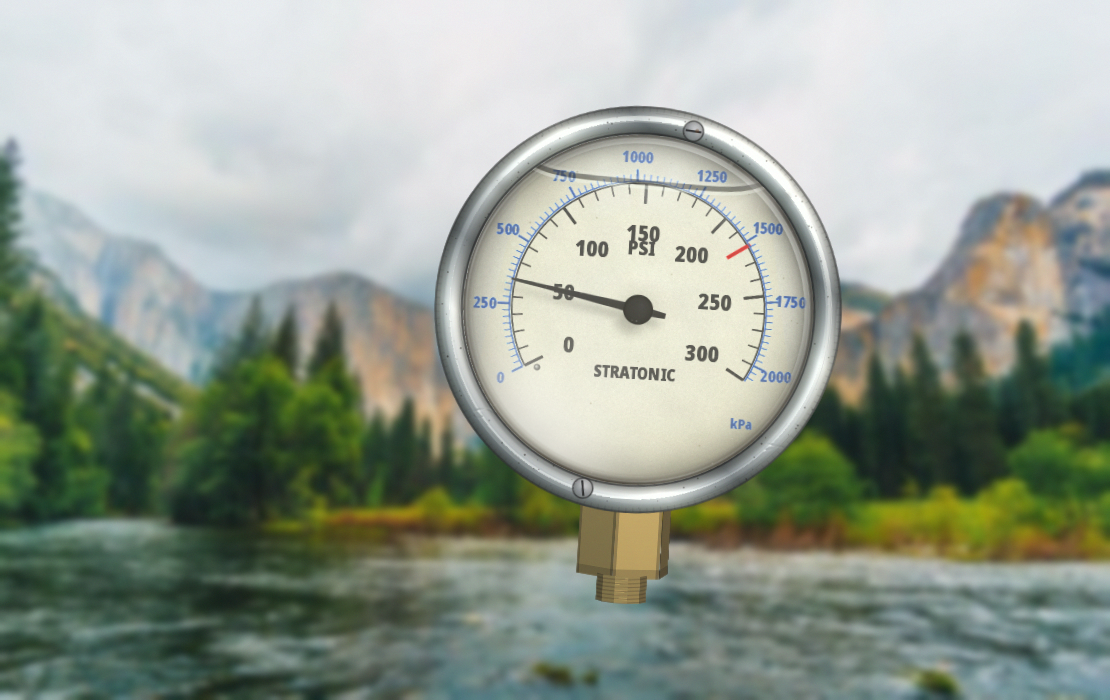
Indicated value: 50 psi
